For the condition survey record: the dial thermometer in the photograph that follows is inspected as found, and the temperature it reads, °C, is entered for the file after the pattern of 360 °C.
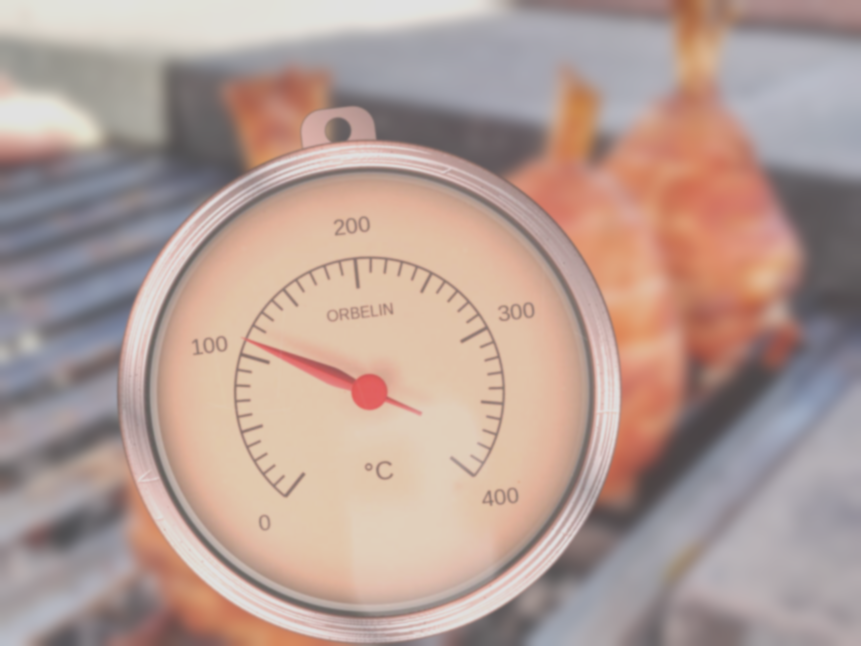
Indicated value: 110 °C
